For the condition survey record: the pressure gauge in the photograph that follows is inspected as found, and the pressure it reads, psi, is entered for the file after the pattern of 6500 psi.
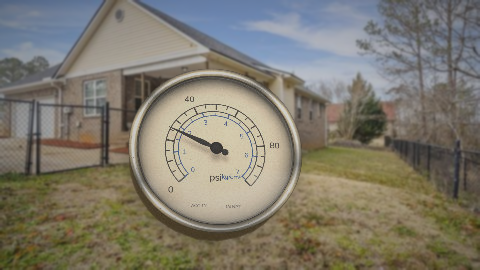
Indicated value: 25 psi
